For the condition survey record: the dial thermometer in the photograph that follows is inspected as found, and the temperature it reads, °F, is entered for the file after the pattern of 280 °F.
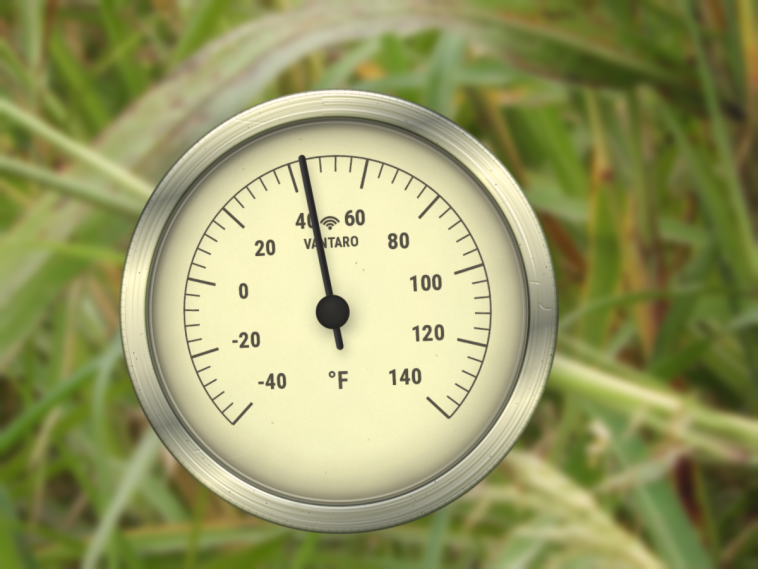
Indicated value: 44 °F
